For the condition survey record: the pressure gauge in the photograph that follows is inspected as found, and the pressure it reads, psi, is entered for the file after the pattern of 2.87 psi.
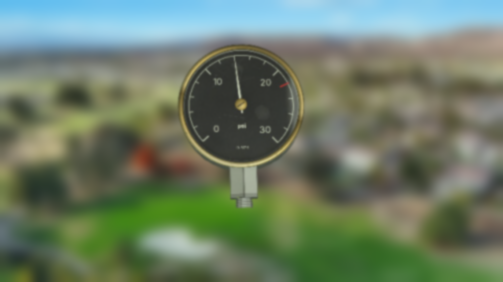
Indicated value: 14 psi
